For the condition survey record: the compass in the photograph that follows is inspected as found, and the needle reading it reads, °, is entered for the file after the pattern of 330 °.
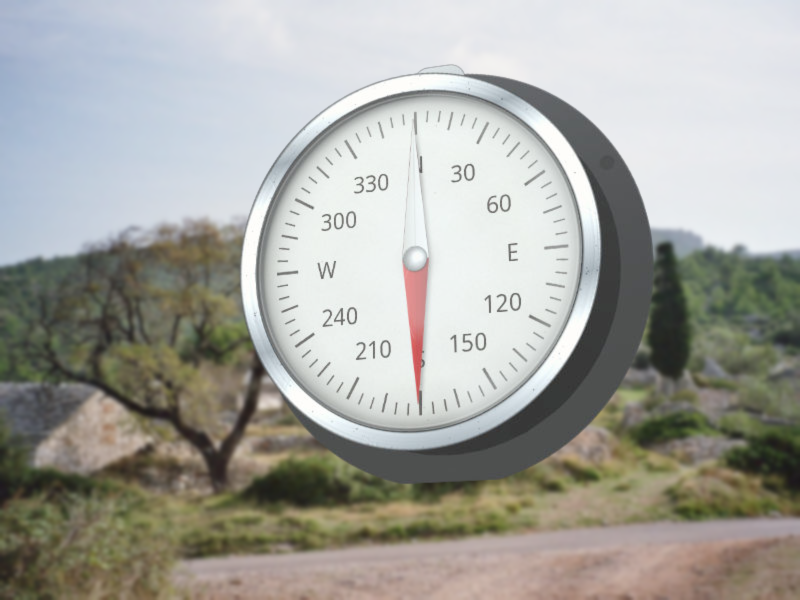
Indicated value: 180 °
